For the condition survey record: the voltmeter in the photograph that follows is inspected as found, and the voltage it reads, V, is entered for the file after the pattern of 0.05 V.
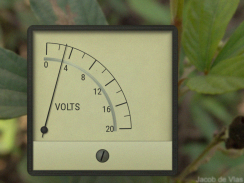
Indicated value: 3 V
